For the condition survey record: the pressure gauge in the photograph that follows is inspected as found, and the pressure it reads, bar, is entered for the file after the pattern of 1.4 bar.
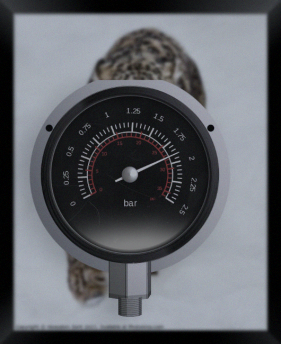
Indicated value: 1.9 bar
